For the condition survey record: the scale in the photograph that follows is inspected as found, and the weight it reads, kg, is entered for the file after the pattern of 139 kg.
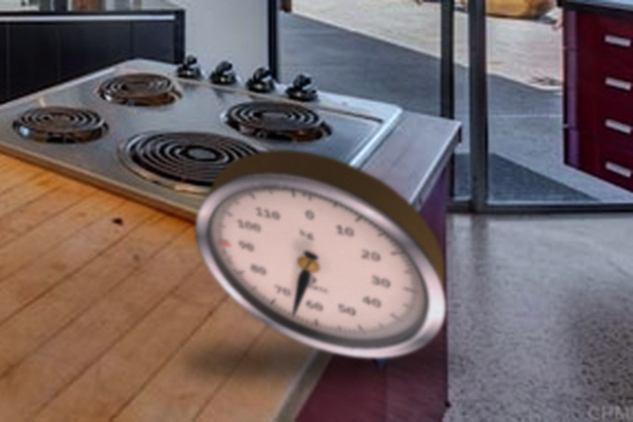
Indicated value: 65 kg
